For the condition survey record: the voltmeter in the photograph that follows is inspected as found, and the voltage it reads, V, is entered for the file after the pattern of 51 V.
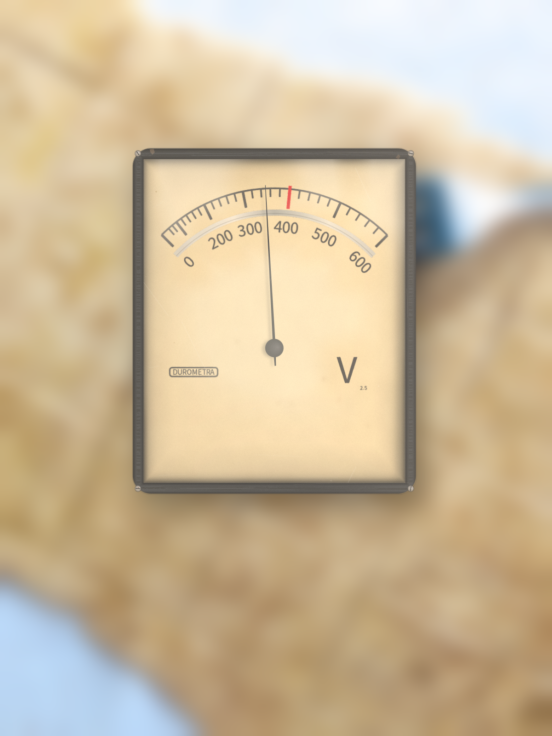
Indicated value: 350 V
